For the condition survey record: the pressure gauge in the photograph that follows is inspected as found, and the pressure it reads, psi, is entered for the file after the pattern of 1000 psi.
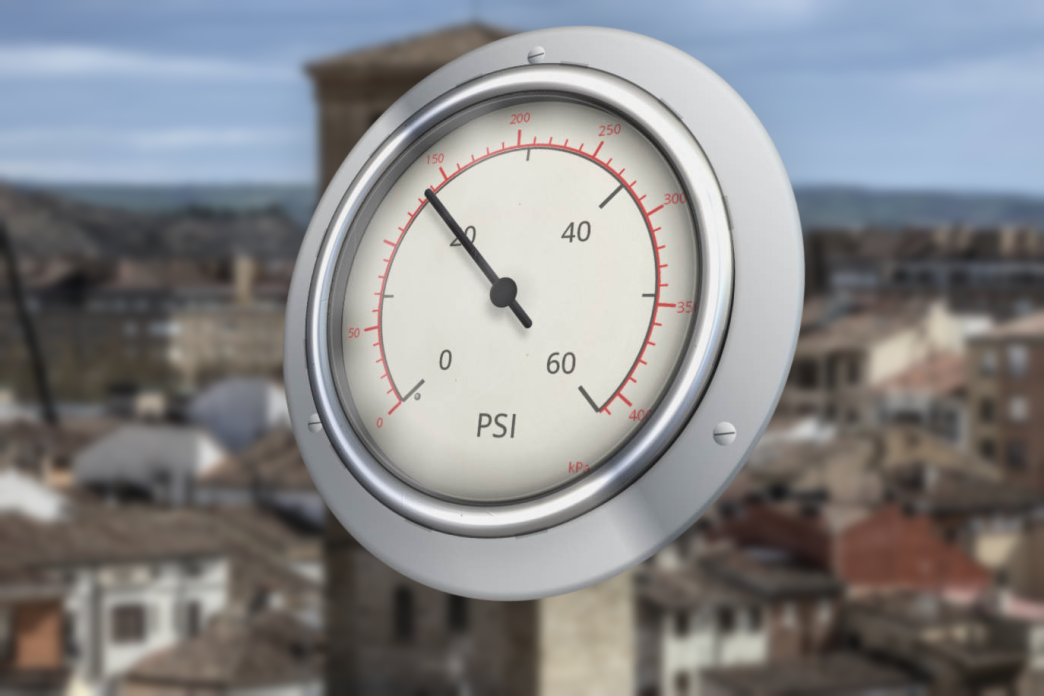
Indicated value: 20 psi
